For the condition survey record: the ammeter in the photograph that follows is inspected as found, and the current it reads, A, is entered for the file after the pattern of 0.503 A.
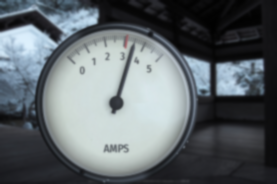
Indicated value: 3.5 A
